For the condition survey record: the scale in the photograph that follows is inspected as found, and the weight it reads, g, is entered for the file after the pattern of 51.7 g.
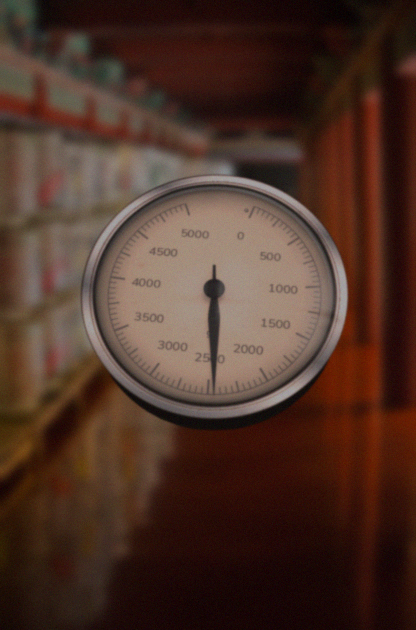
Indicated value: 2450 g
